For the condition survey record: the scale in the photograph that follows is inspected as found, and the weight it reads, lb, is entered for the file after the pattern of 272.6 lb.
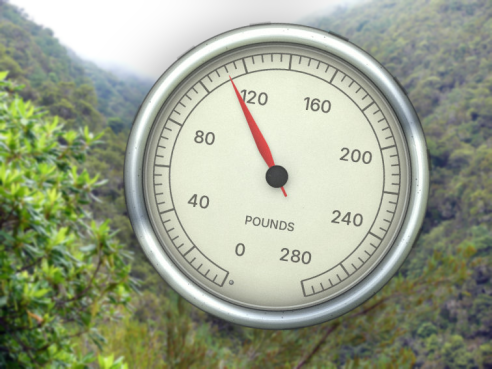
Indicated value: 112 lb
